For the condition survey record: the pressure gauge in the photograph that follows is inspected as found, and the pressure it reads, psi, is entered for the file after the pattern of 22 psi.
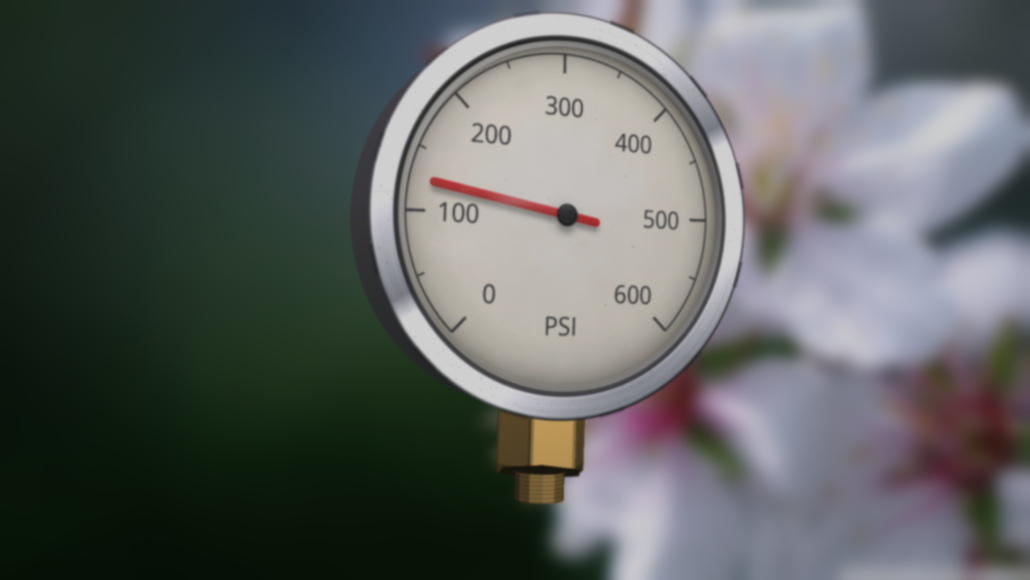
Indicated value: 125 psi
